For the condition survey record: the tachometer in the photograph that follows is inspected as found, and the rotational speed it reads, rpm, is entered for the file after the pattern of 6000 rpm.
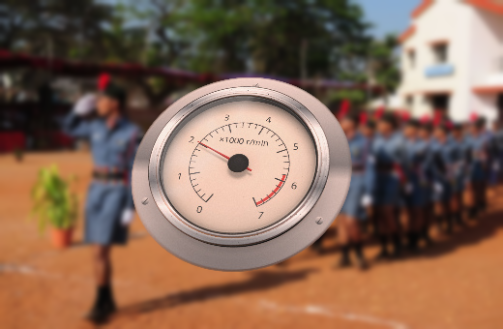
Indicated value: 2000 rpm
